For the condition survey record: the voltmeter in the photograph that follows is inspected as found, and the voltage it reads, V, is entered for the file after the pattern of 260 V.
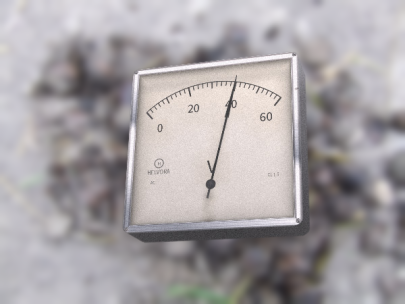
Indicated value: 40 V
